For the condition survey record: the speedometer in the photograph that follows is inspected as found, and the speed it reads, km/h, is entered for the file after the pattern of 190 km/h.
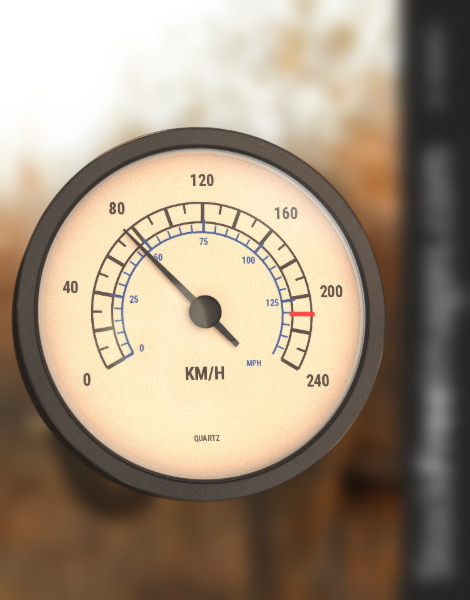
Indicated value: 75 km/h
